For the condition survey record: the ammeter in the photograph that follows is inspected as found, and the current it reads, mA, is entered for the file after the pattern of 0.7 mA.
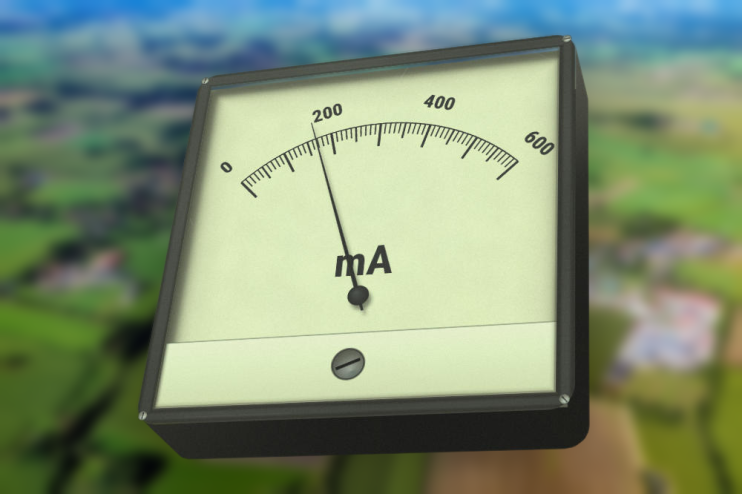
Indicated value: 170 mA
